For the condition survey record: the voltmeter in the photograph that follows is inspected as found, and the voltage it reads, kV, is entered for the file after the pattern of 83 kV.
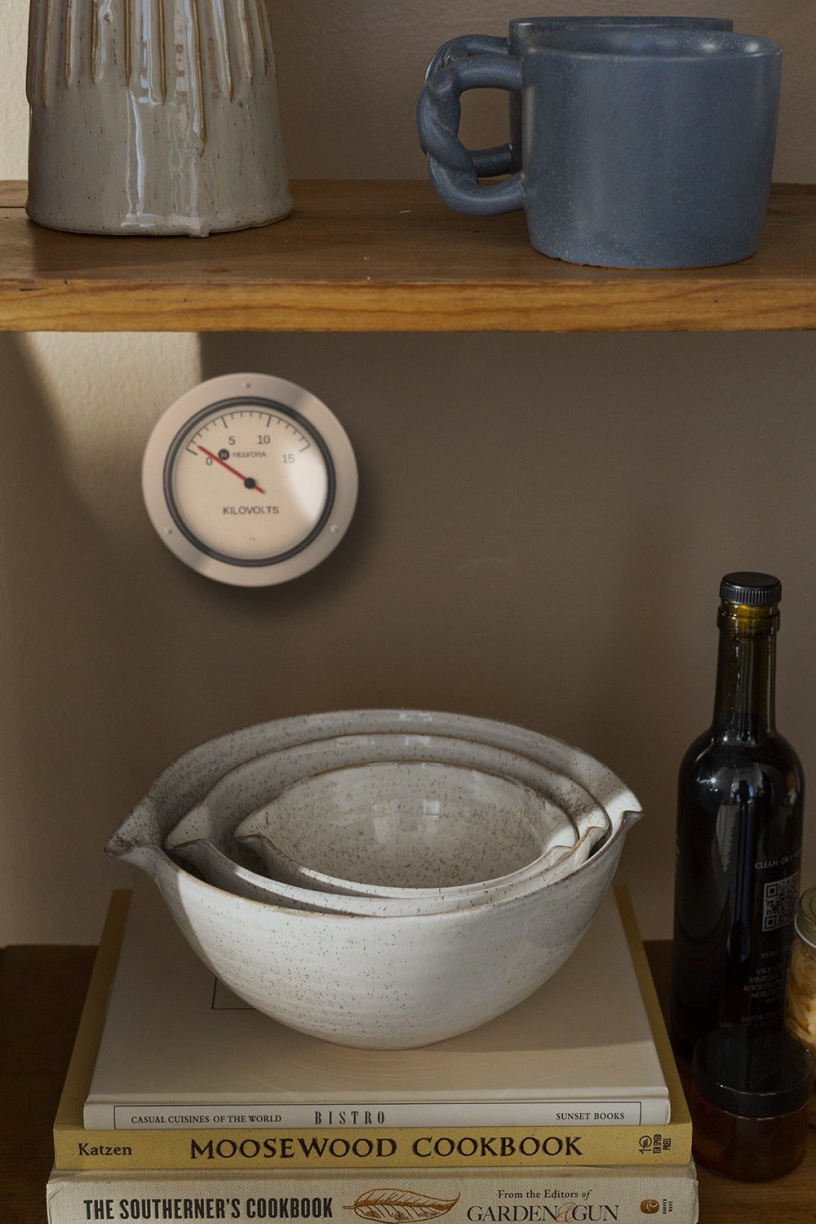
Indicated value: 1 kV
